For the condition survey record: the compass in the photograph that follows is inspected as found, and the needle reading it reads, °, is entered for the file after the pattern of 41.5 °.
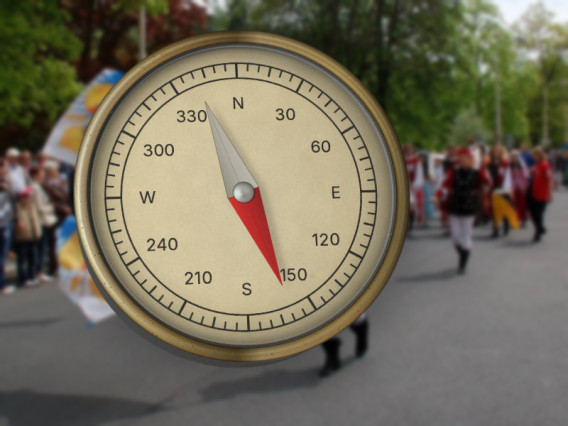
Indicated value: 160 °
